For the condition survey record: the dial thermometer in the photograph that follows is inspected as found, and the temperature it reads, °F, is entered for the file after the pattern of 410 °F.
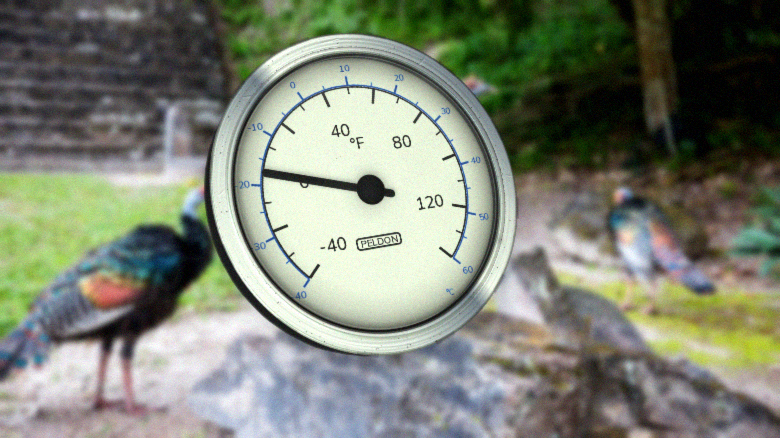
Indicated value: 0 °F
